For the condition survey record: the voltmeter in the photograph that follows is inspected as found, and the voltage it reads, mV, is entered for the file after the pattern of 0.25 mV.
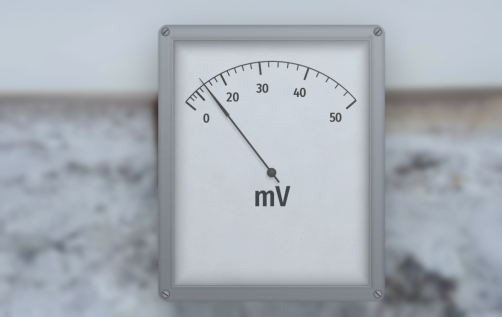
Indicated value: 14 mV
